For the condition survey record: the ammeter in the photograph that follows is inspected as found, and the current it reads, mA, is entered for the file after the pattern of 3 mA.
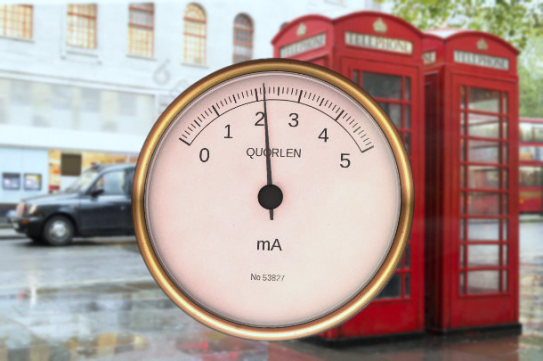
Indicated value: 2.2 mA
